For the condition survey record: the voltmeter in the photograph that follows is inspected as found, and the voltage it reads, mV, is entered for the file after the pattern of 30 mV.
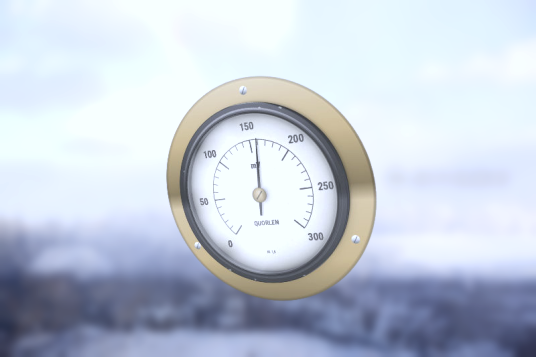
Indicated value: 160 mV
